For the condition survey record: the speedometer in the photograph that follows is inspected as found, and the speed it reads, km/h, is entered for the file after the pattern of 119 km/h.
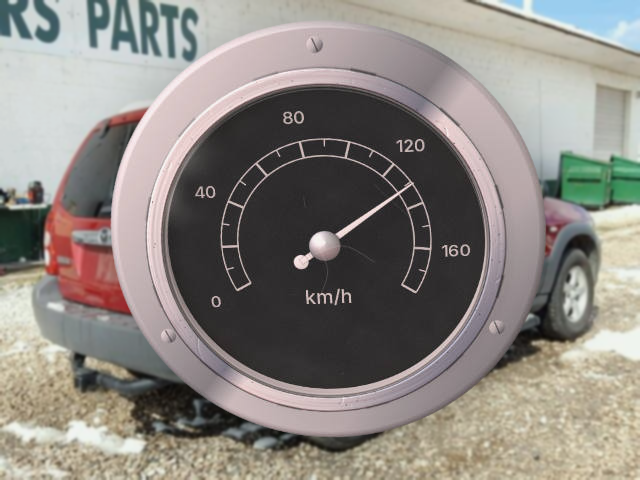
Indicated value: 130 km/h
